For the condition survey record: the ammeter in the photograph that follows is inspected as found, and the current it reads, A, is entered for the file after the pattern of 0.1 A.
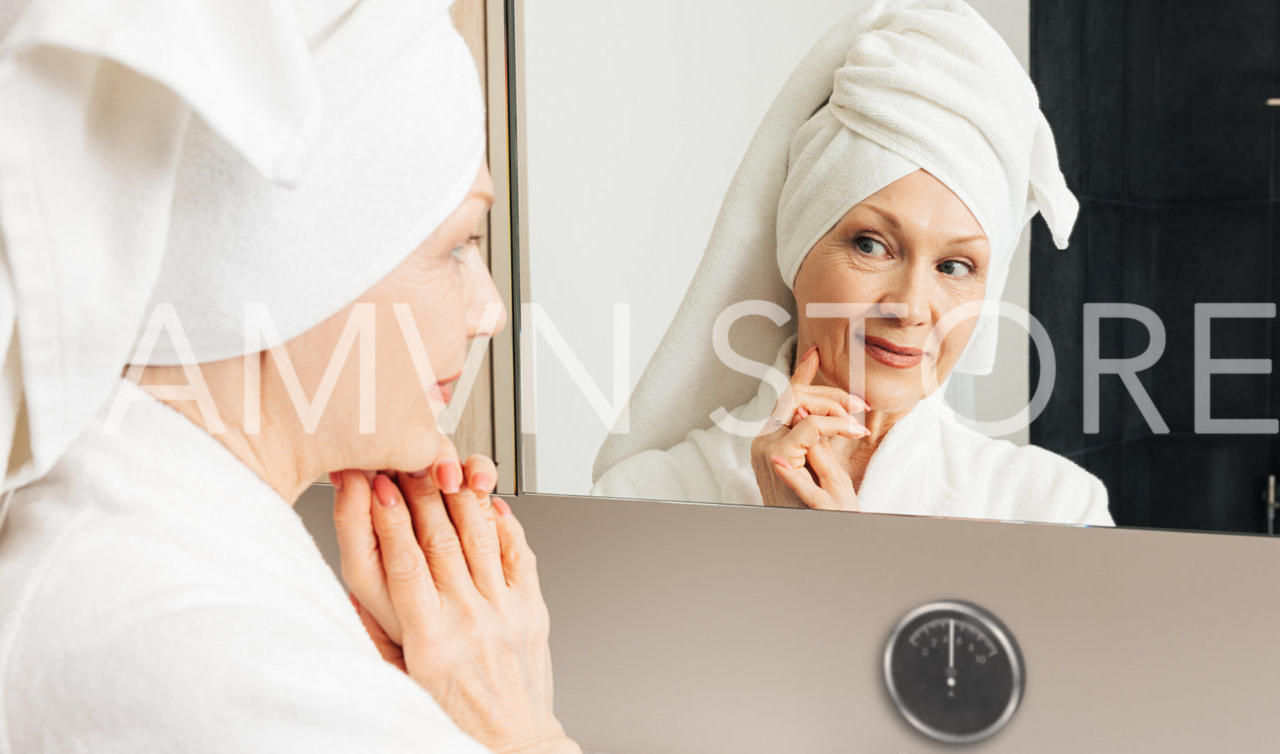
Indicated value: 5 A
